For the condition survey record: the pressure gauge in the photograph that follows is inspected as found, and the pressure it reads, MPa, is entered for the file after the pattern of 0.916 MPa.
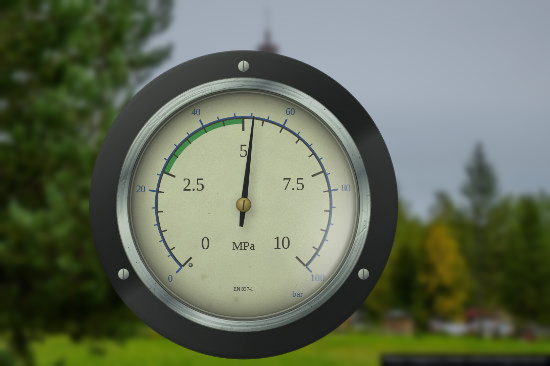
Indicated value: 5.25 MPa
